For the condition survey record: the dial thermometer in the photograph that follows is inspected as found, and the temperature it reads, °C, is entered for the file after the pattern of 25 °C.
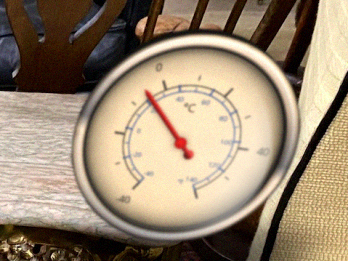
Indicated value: -5 °C
